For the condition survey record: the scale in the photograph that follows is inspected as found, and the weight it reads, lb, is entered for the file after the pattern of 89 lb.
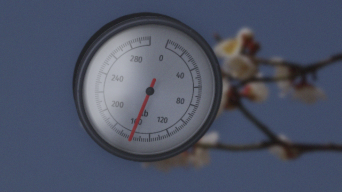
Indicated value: 160 lb
